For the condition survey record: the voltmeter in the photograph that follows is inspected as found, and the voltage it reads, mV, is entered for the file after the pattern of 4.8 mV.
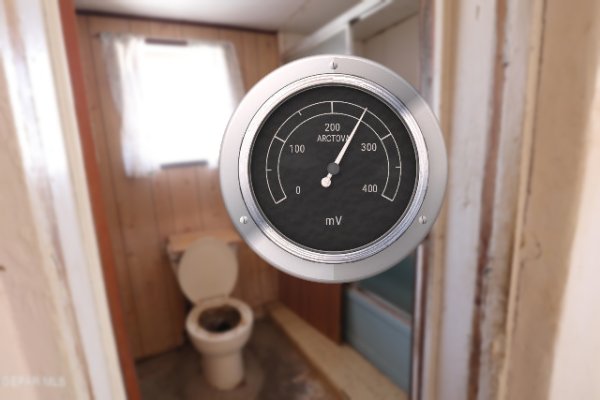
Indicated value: 250 mV
